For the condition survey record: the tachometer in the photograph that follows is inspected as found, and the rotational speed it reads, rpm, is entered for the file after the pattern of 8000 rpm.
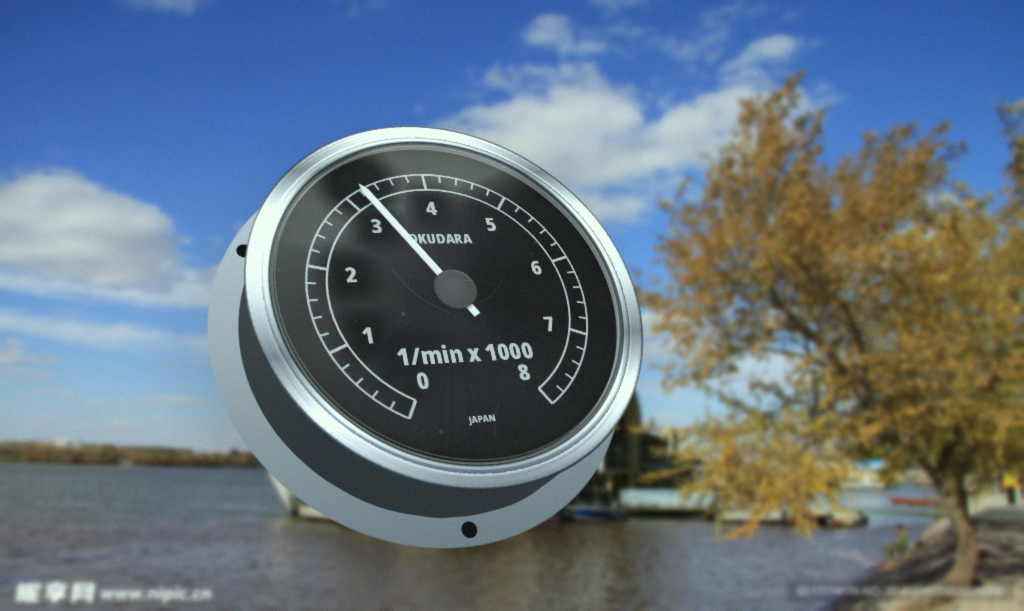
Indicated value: 3200 rpm
